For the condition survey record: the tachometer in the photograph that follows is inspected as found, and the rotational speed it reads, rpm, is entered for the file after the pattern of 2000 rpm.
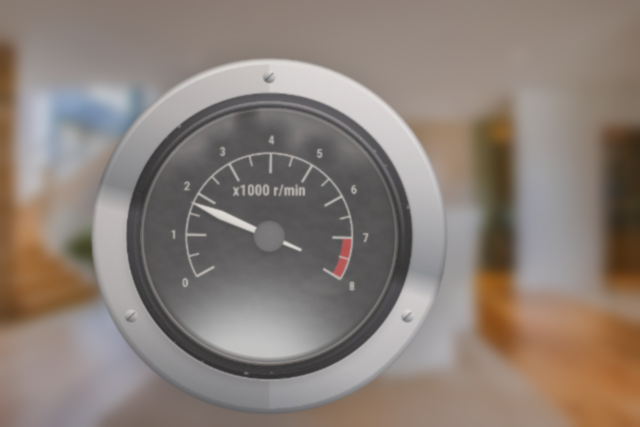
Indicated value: 1750 rpm
